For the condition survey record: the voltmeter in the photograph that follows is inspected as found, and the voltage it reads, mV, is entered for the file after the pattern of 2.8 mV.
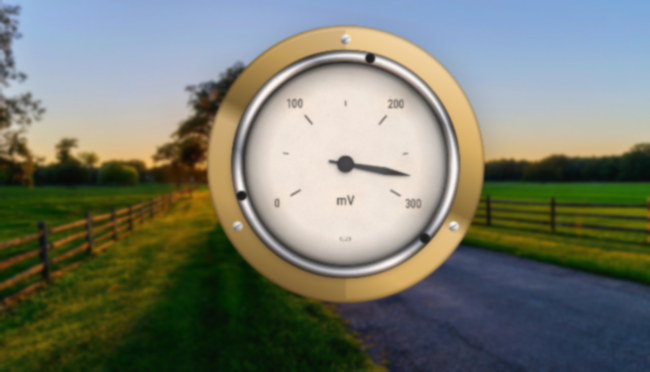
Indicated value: 275 mV
